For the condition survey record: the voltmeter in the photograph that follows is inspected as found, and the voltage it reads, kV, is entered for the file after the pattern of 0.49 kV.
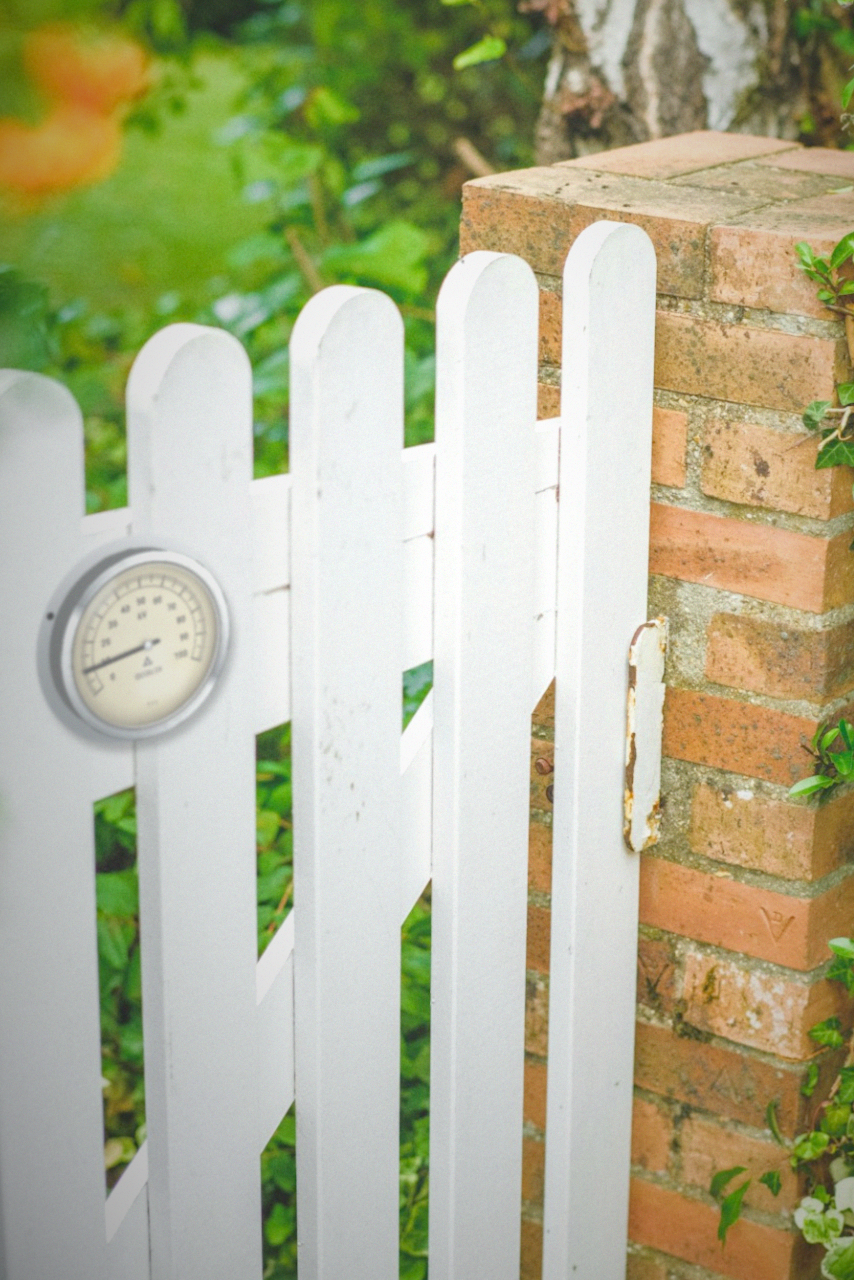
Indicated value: 10 kV
